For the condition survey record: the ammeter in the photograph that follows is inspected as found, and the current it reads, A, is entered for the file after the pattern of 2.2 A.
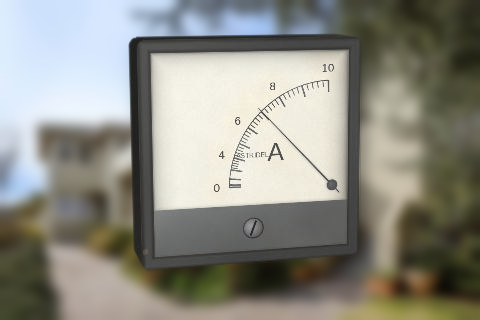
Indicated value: 7 A
